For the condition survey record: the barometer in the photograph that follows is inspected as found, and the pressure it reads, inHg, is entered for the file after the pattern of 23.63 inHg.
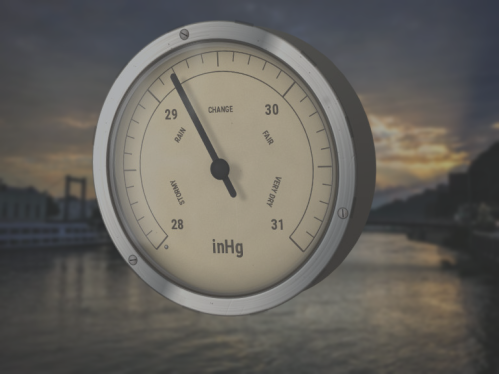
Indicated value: 29.2 inHg
